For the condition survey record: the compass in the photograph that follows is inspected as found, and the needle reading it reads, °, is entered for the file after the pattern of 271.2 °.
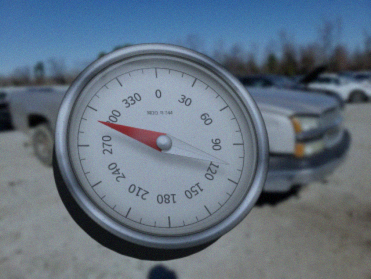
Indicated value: 290 °
